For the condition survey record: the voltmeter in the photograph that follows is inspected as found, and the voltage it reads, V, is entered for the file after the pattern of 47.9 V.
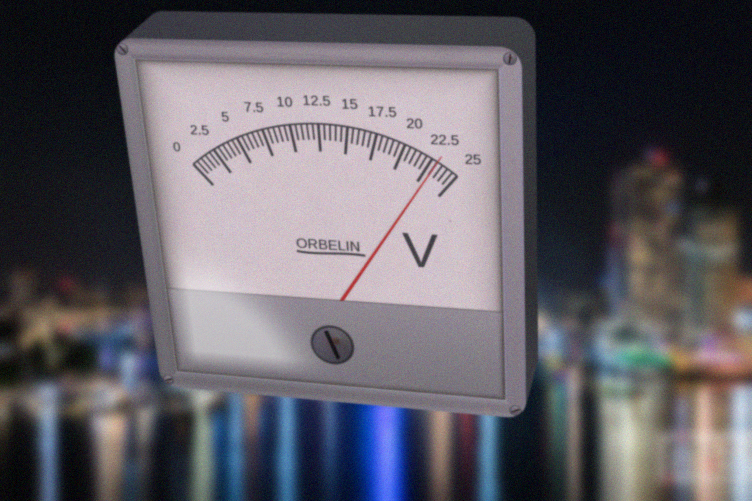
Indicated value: 23 V
